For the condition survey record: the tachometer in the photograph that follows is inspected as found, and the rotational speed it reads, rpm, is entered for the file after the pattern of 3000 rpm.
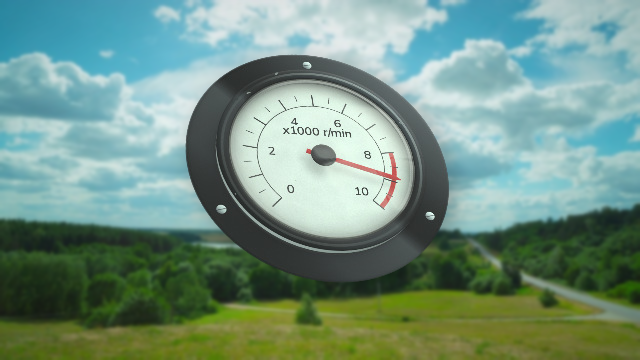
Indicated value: 9000 rpm
